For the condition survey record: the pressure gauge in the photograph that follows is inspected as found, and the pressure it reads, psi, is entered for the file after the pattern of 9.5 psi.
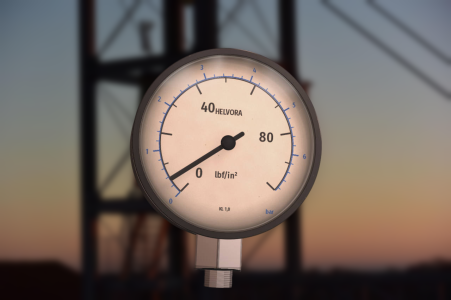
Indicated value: 5 psi
